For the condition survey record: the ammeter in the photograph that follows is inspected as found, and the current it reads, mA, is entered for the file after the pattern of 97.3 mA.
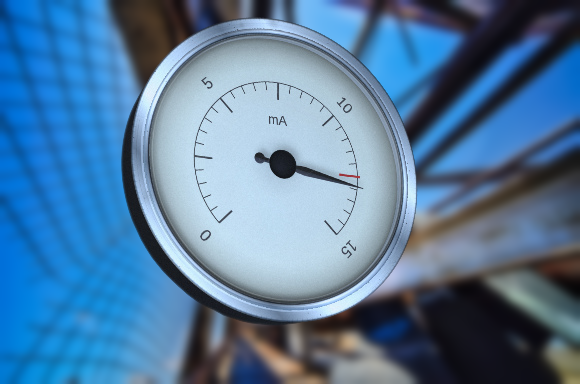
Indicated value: 13 mA
